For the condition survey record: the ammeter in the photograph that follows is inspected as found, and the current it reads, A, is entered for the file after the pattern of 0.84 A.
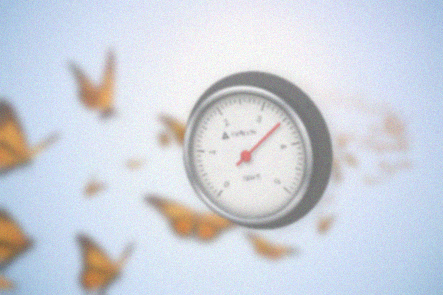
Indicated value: 3.5 A
